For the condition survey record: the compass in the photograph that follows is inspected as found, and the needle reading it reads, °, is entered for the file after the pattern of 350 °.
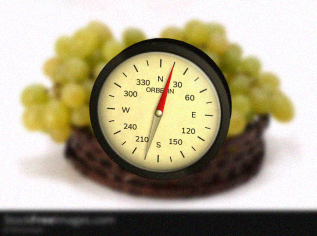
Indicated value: 15 °
